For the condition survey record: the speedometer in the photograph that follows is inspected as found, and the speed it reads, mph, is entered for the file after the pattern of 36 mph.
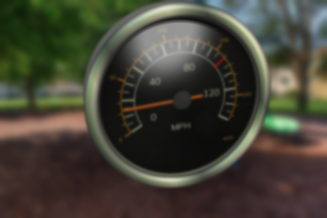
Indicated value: 15 mph
